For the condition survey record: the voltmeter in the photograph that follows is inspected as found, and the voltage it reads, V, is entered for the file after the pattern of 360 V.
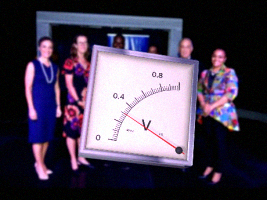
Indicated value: 0.3 V
